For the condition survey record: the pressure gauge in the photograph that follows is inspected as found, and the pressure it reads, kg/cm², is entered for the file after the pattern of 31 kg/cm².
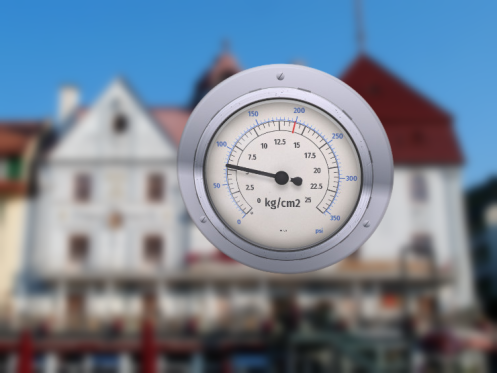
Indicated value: 5.5 kg/cm²
